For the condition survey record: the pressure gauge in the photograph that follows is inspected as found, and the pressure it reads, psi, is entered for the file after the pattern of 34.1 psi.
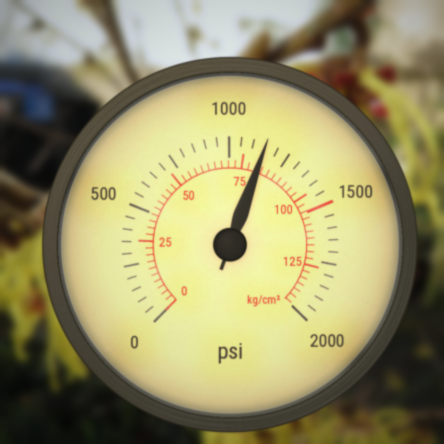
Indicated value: 1150 psi
